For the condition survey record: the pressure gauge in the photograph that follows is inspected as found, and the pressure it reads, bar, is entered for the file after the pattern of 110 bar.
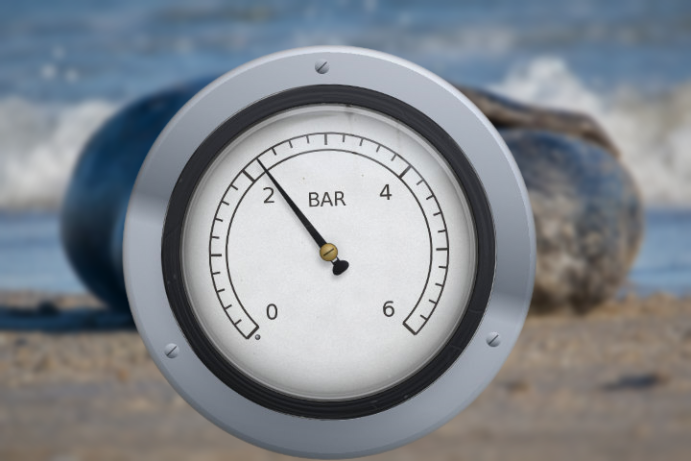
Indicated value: 2.2 bar
